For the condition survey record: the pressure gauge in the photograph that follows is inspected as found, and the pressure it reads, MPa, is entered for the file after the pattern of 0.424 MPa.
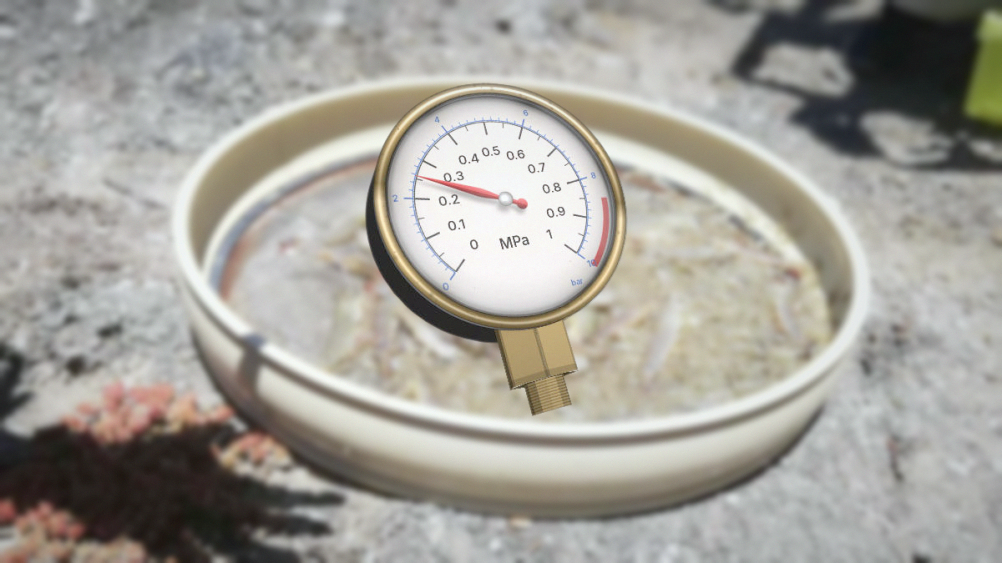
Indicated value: 0.25 MPa
